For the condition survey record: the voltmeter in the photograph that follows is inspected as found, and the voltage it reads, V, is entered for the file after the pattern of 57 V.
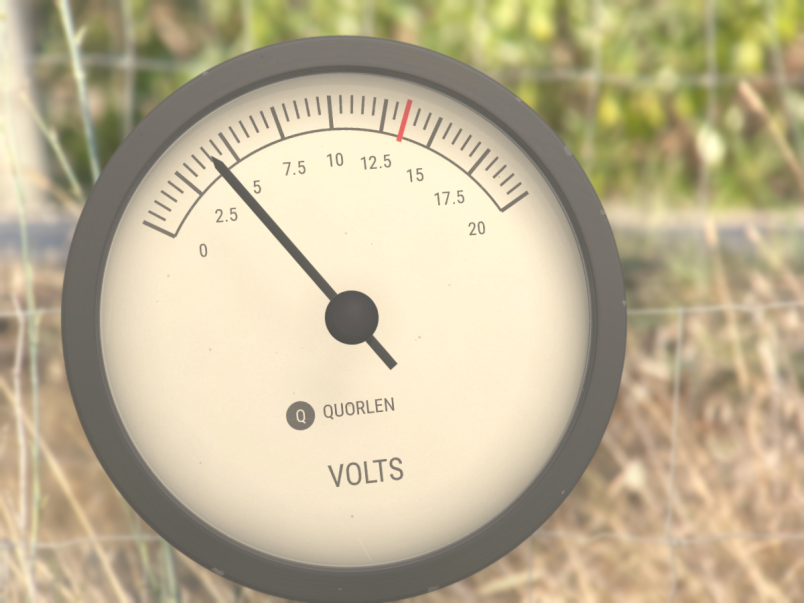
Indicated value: 4 V
